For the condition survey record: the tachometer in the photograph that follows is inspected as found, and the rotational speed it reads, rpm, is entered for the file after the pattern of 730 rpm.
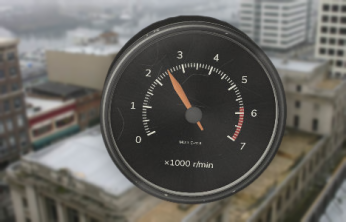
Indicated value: 2500 rpm
